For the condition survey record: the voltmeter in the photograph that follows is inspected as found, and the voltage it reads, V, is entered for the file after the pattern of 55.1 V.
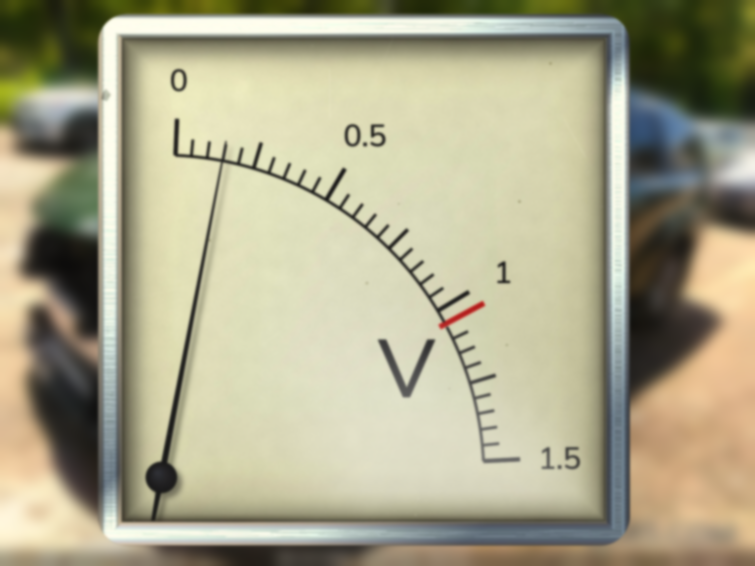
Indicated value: 0.15 V
